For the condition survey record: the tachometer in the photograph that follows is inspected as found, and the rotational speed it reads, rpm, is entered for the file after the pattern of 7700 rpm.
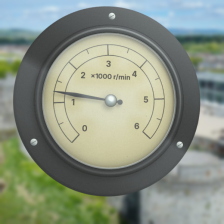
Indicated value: 1250 rpm
